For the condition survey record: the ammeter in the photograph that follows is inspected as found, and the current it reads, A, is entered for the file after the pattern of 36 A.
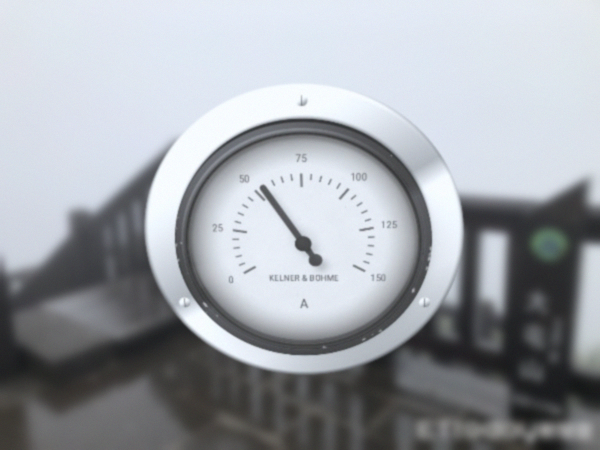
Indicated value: 55 A
